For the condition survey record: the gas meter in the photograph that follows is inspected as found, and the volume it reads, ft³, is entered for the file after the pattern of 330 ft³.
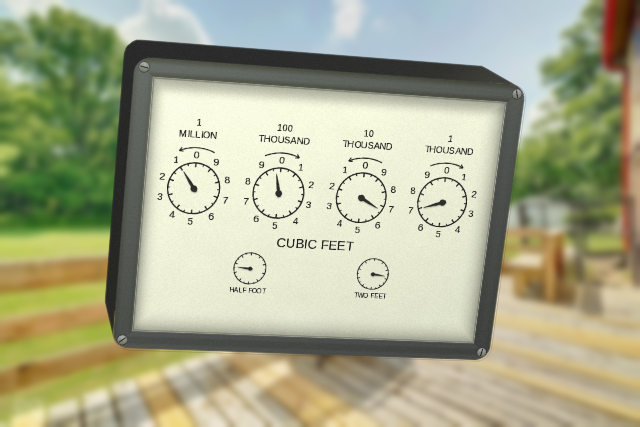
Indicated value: 96700 ft³
